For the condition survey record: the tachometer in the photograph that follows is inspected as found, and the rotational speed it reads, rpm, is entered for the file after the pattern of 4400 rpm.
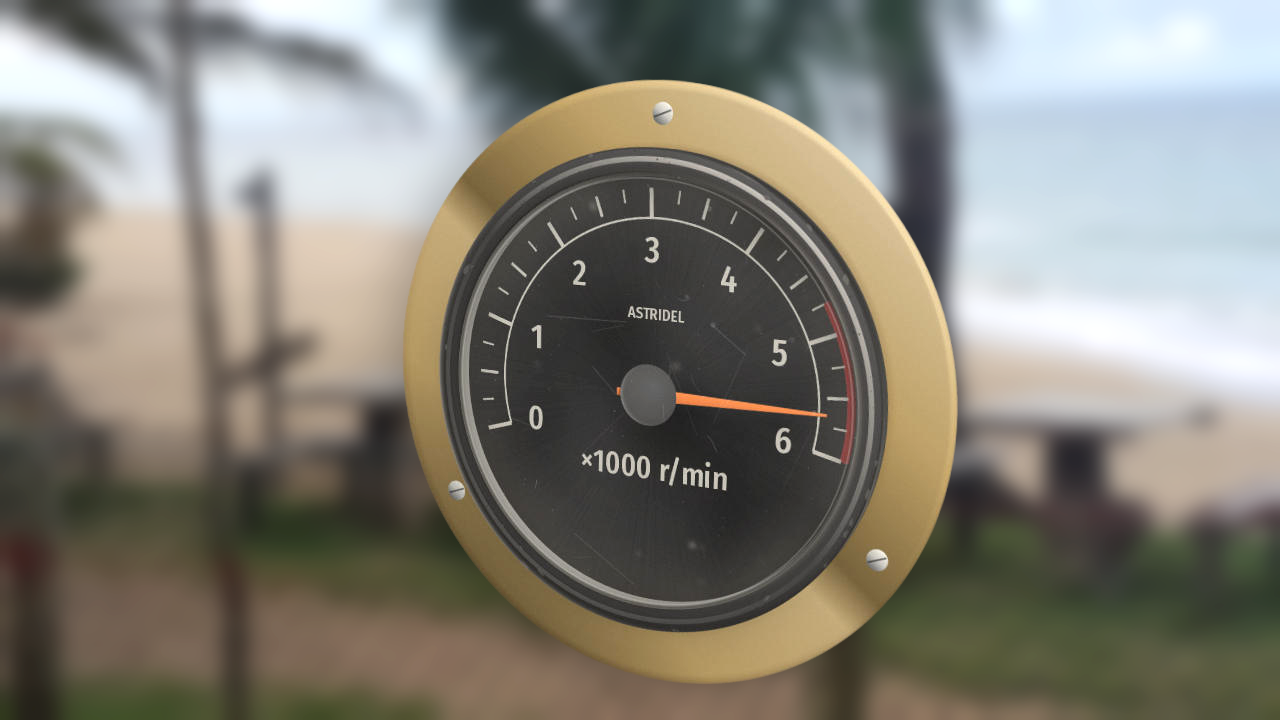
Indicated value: 5625 rpm
